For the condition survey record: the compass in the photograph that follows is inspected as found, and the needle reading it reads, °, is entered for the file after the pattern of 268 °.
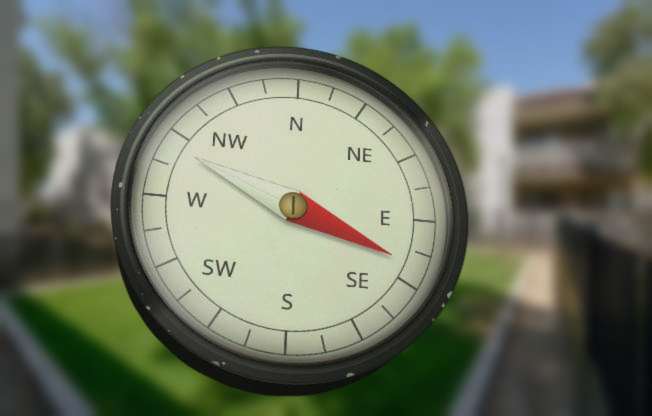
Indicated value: 112.5 °
